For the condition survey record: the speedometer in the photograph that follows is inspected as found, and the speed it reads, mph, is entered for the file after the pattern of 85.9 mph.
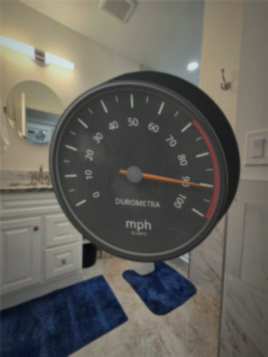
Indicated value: 90 mph
